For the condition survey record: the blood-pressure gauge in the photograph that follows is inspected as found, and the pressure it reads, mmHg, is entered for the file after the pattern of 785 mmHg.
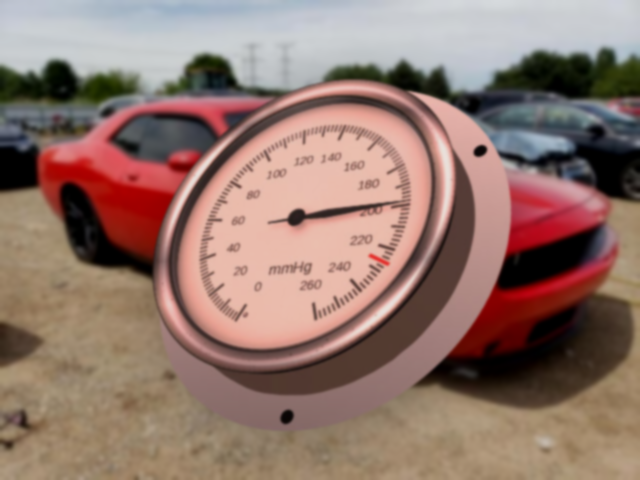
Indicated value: 200 mmHg
